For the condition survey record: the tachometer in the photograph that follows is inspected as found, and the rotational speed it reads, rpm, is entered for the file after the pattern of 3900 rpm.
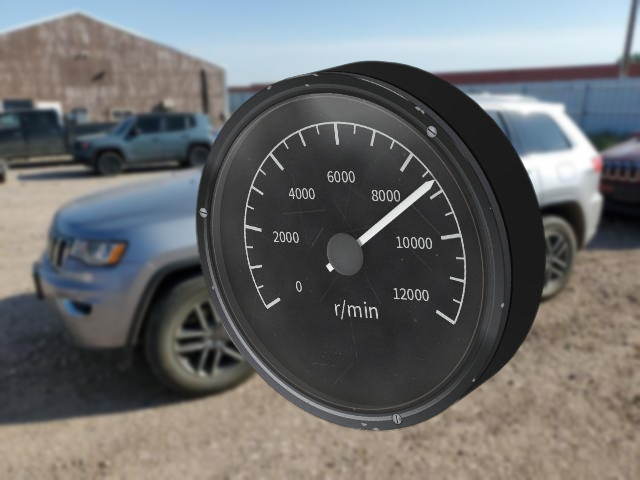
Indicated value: 8750 rpm
